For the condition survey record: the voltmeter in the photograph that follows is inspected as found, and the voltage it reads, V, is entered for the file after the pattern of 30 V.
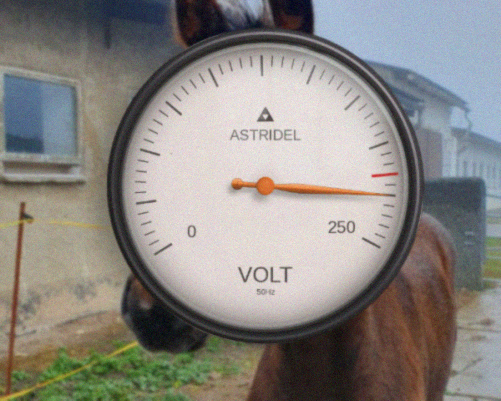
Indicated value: 225 V
